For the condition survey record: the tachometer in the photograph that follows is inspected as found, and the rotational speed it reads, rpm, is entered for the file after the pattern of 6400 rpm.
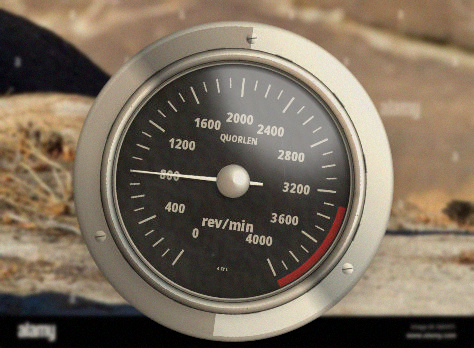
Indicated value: 800 rpm
